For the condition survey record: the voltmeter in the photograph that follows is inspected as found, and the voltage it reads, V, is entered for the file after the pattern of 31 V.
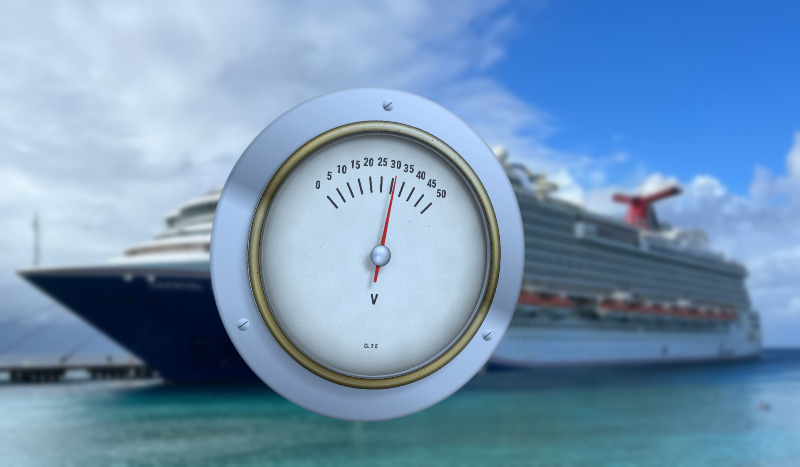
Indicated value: 30 V
